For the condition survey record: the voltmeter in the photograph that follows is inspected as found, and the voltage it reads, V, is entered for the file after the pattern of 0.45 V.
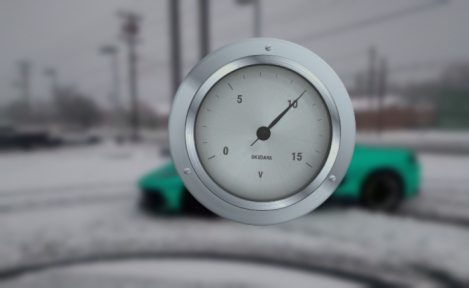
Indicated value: 10 V
